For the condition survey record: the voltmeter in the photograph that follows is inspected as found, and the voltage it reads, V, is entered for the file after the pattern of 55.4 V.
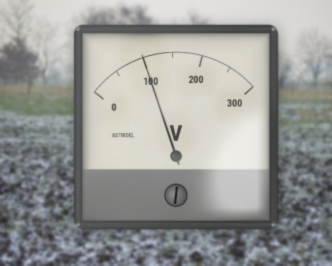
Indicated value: 100 V
